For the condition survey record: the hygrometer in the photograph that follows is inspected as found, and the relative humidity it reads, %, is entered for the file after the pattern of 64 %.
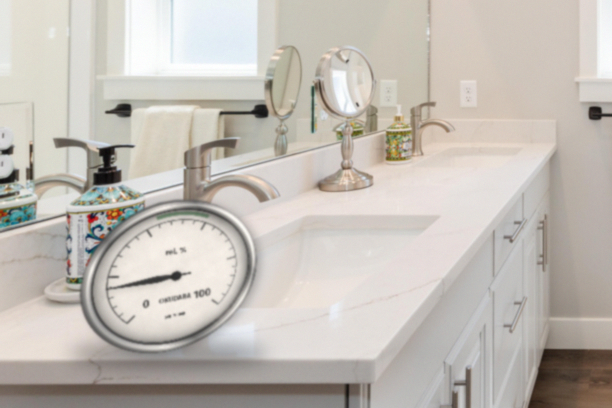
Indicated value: 16 %
